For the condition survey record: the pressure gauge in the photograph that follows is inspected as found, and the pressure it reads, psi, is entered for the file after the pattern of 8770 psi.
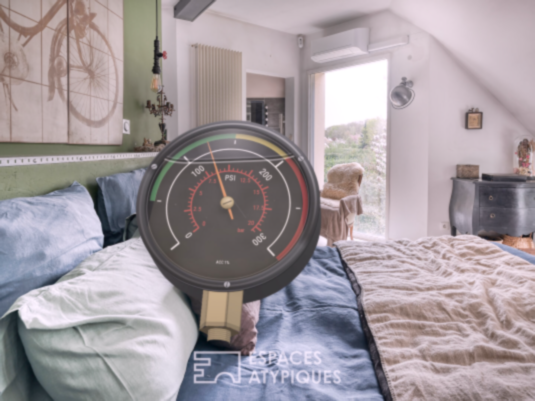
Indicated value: 125 psi
